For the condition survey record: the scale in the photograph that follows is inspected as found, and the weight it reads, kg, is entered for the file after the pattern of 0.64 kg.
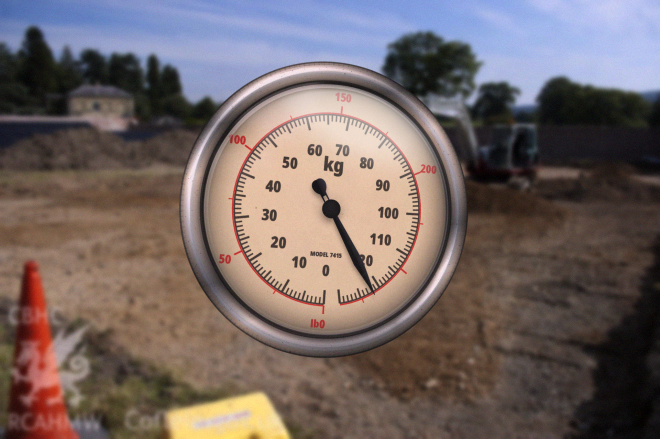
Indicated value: 122 kg
